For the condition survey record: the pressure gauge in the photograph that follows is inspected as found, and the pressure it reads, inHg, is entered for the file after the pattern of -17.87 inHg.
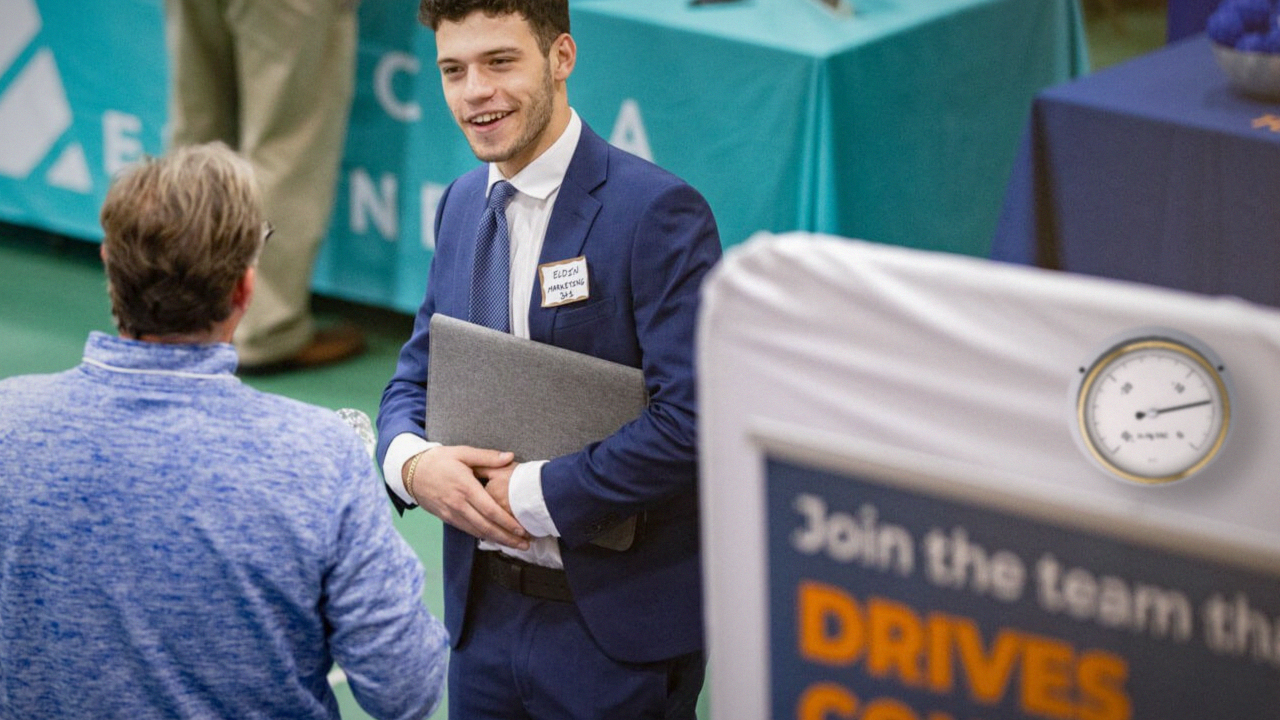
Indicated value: -6 inHg
